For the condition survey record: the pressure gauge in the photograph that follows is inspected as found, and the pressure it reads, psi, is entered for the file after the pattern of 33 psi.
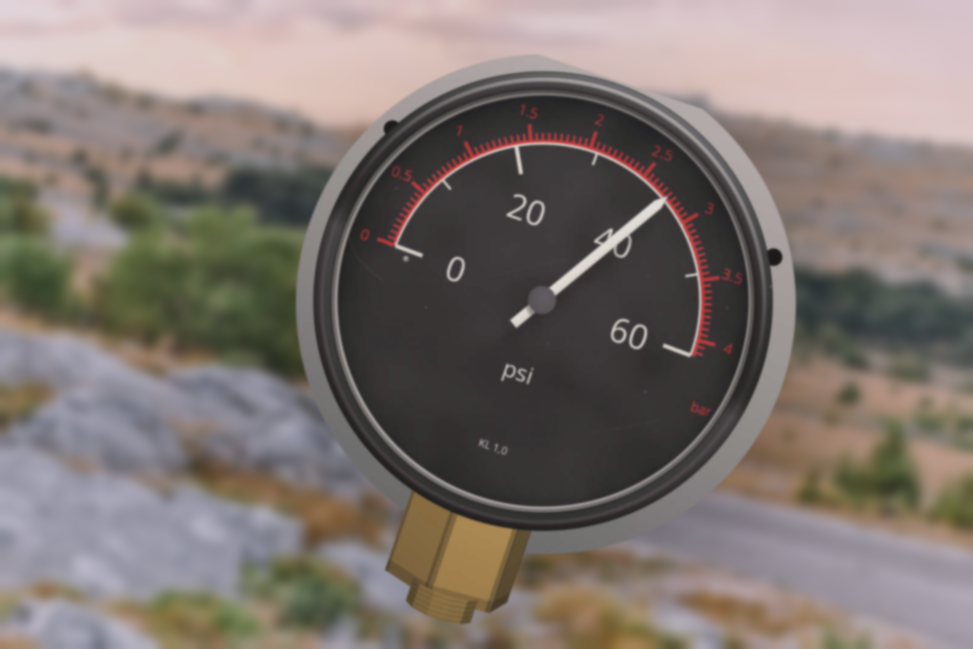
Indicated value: 40 psi
